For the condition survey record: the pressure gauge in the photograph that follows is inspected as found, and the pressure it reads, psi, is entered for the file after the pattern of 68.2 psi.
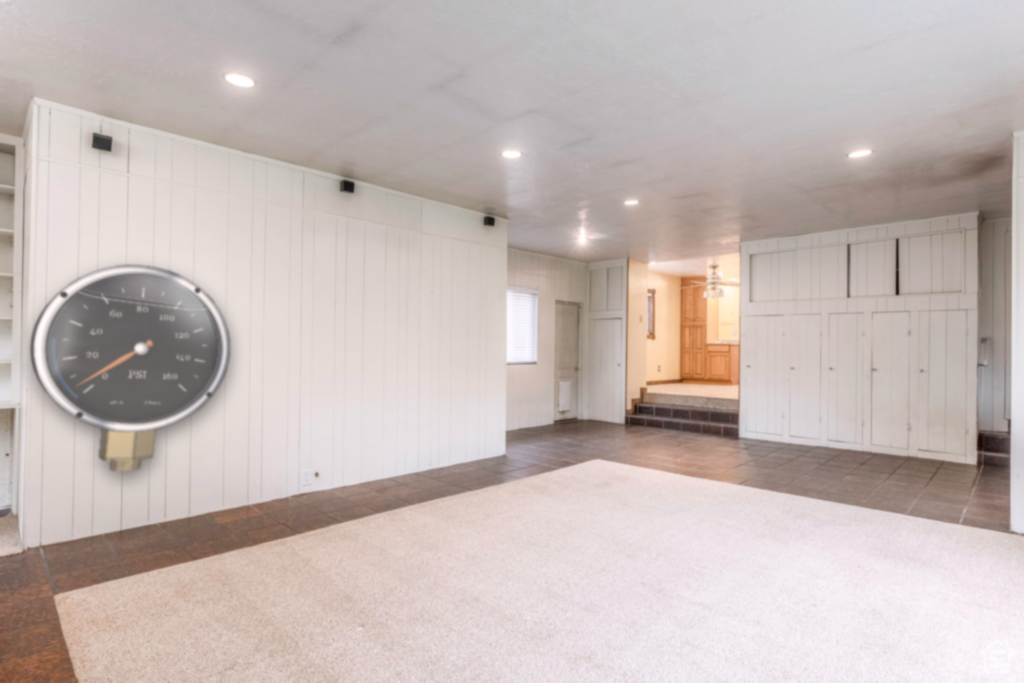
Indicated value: 5 psi
